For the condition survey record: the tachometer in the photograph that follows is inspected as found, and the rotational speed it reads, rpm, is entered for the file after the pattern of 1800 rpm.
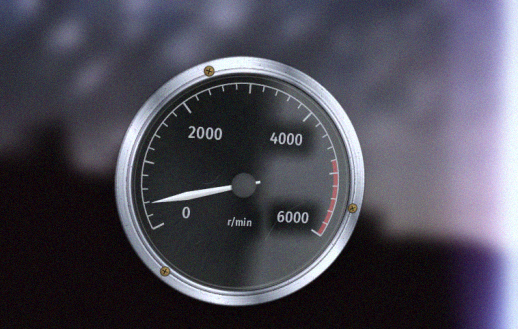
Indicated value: 400 rpm
